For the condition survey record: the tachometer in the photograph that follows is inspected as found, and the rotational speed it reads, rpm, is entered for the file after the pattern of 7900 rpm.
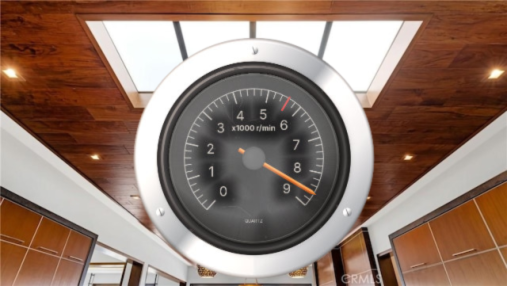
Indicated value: 8600 rpm
